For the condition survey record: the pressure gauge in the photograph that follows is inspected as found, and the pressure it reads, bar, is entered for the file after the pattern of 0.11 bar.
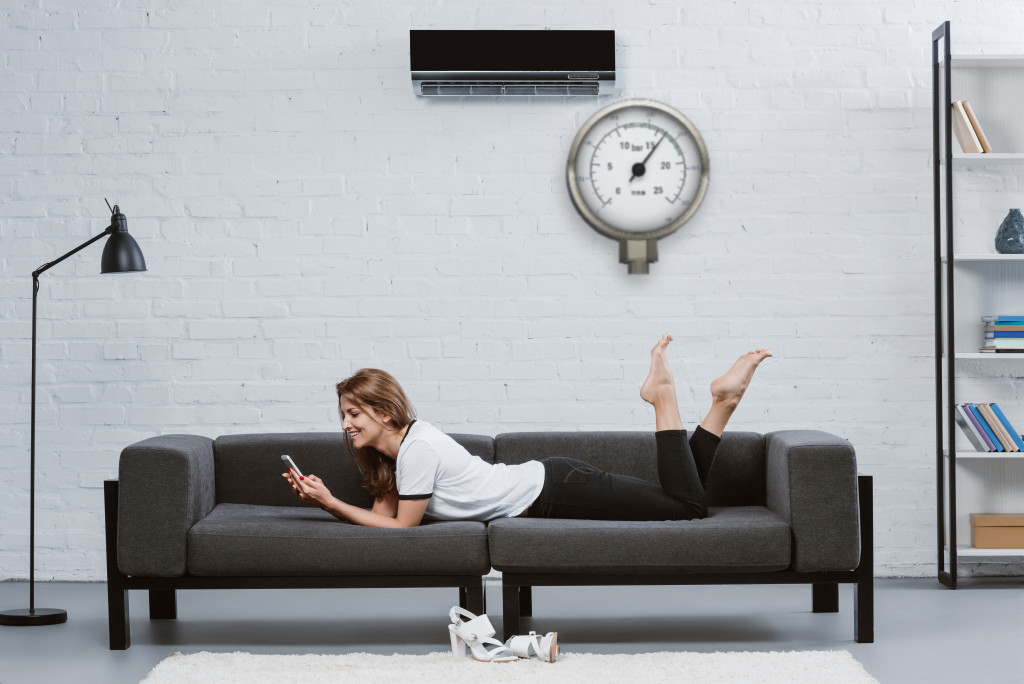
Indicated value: 16 bar
